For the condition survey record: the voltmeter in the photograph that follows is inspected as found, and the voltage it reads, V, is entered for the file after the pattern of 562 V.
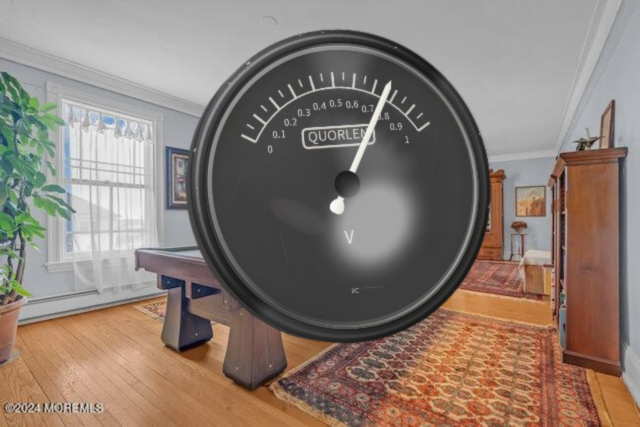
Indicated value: 0.75 V
